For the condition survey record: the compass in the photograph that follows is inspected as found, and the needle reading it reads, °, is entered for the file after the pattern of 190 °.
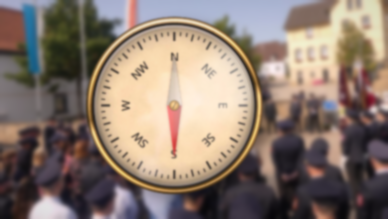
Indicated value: 180 °
